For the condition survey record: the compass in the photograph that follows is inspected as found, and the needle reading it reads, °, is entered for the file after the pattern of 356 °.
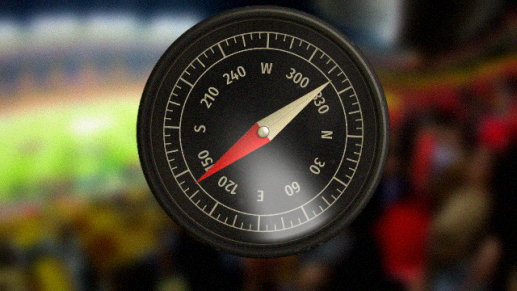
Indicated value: 140 °
